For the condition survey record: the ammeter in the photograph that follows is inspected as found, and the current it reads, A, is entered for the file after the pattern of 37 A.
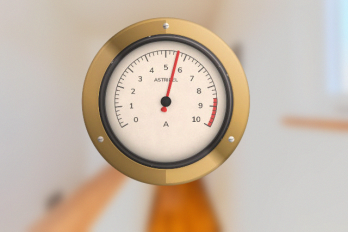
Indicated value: 5.6 A
